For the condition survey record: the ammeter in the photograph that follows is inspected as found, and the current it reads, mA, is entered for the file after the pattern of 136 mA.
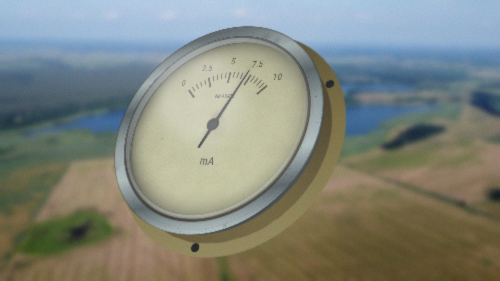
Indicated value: 7.5 mA
